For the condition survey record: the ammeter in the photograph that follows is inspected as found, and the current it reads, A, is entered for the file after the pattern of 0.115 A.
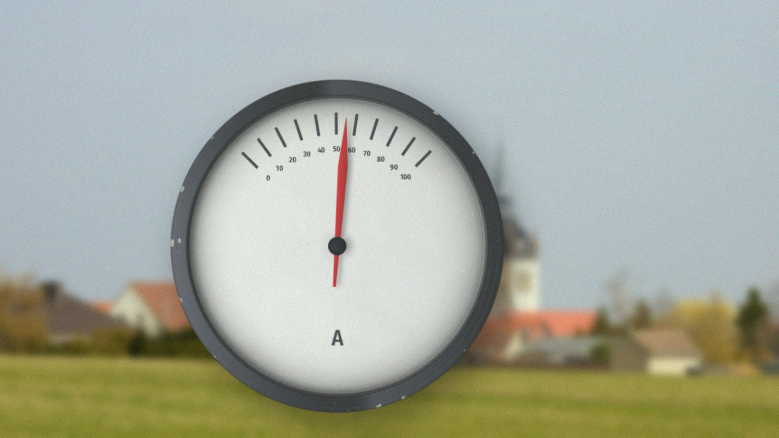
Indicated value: 55 A
